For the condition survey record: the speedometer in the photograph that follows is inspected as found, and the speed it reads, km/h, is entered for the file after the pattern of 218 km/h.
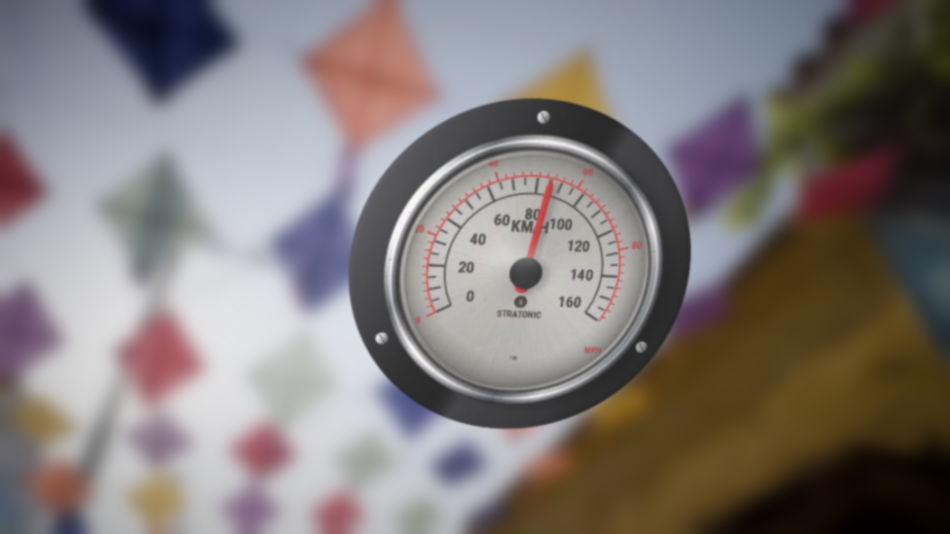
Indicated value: 85 km/h
